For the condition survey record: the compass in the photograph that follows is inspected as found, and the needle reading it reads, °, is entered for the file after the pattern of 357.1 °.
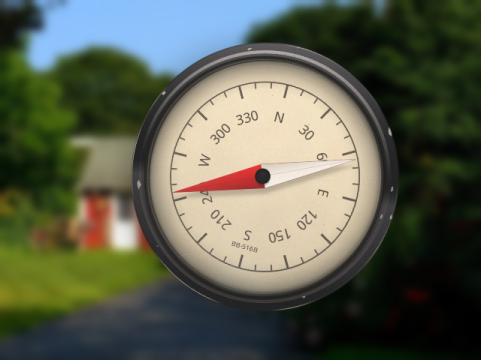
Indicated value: 245 °
